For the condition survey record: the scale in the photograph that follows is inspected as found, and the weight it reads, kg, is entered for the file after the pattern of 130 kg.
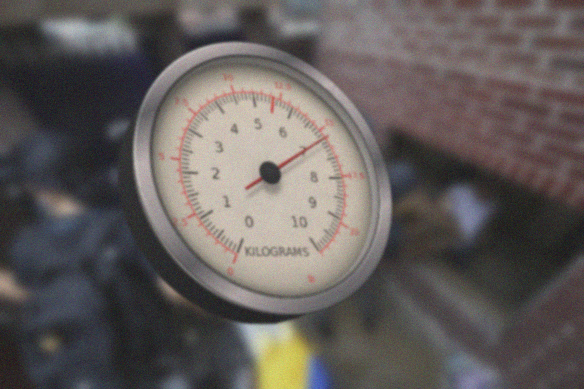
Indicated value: 7 kg
